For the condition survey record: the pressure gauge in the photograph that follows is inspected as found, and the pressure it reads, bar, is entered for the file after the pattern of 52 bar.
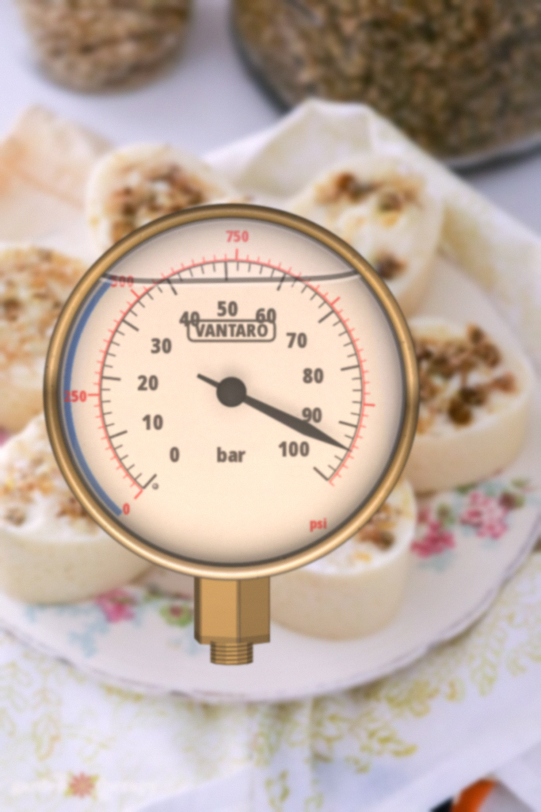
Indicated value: 94 bar
